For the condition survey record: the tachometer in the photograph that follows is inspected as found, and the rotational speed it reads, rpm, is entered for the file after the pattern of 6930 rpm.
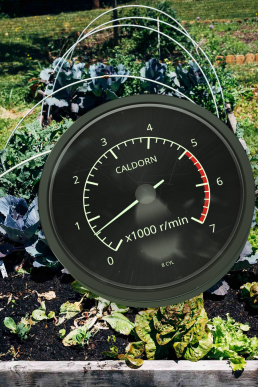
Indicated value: 600 rpm
